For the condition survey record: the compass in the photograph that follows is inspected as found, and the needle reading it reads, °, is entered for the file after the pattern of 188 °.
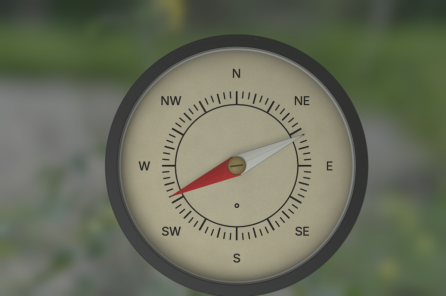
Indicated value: 245 °
